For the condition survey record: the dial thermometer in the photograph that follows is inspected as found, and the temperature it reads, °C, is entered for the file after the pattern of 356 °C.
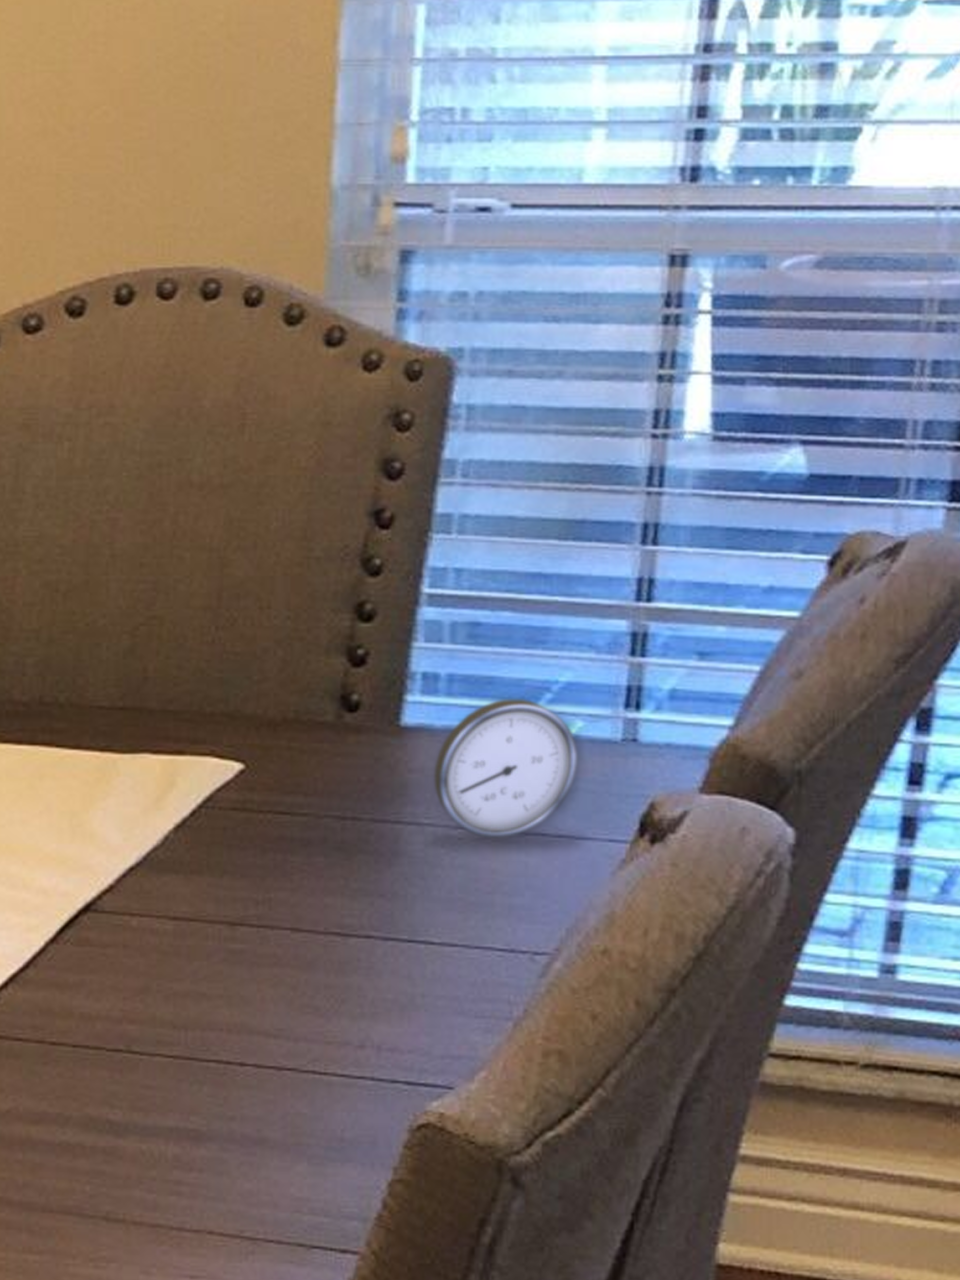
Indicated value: -30 °C
